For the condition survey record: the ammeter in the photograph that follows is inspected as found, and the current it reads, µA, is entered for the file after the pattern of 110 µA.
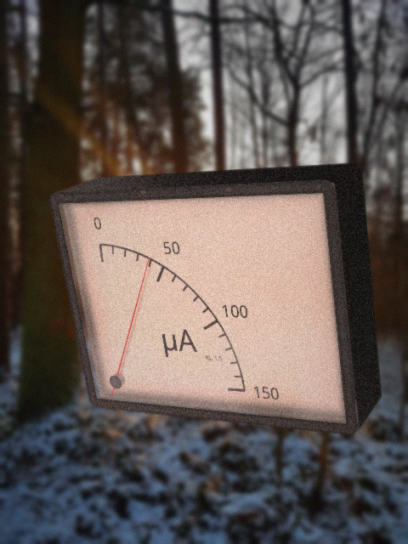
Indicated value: 40 µA
